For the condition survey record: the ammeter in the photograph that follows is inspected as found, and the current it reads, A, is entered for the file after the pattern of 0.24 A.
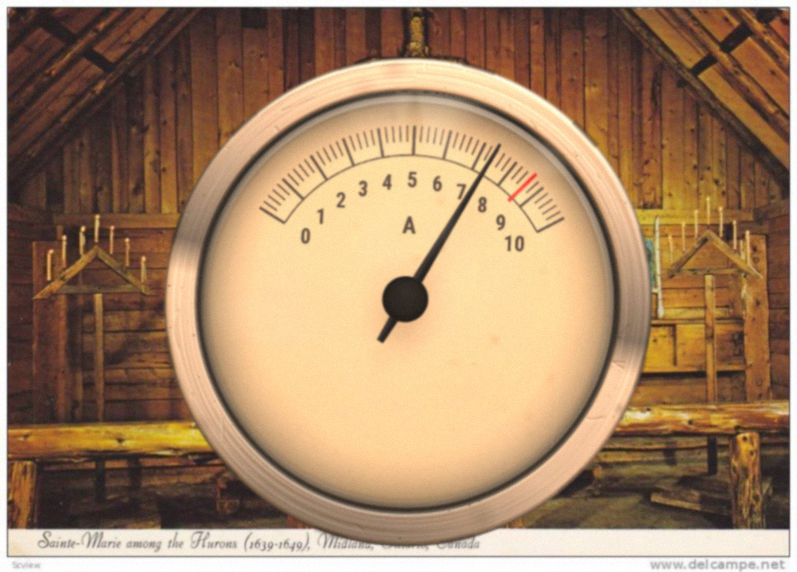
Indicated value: 7.4 A
